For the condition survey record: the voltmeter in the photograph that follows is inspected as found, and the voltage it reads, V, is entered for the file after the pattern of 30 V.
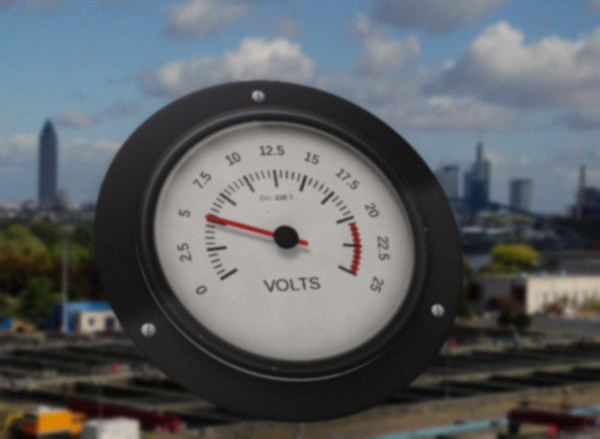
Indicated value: 5 V
